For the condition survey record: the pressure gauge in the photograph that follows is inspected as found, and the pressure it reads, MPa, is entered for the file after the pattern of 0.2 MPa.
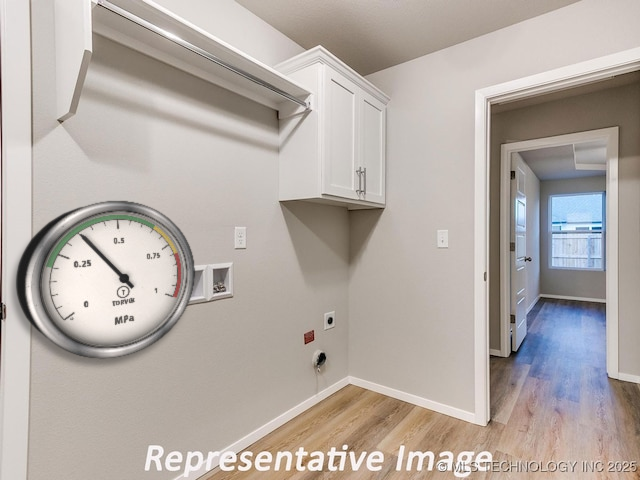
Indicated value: 0.35 MPa
